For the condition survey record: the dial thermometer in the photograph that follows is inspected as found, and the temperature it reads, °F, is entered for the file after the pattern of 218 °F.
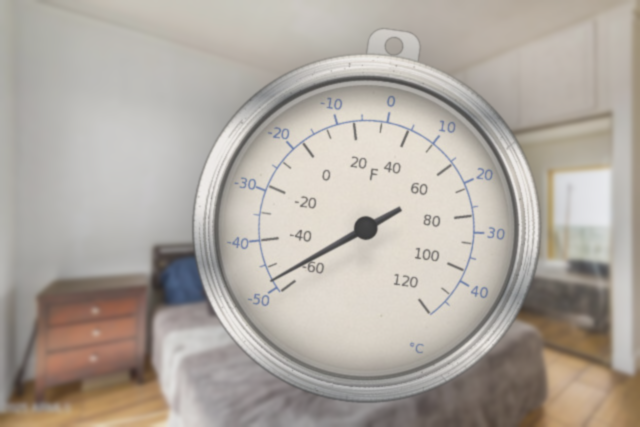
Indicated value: -55 °F
